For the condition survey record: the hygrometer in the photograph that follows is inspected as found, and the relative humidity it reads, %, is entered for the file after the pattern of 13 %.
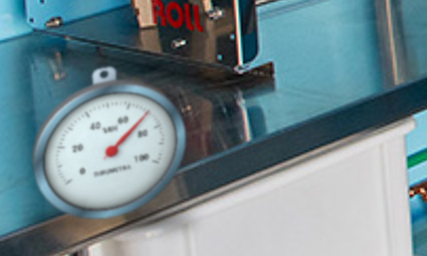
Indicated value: 70 %
